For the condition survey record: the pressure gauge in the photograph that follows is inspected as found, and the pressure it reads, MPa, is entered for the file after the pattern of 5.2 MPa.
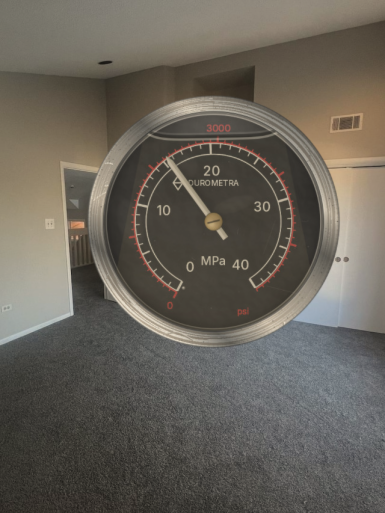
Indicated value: 15.5 MPa
